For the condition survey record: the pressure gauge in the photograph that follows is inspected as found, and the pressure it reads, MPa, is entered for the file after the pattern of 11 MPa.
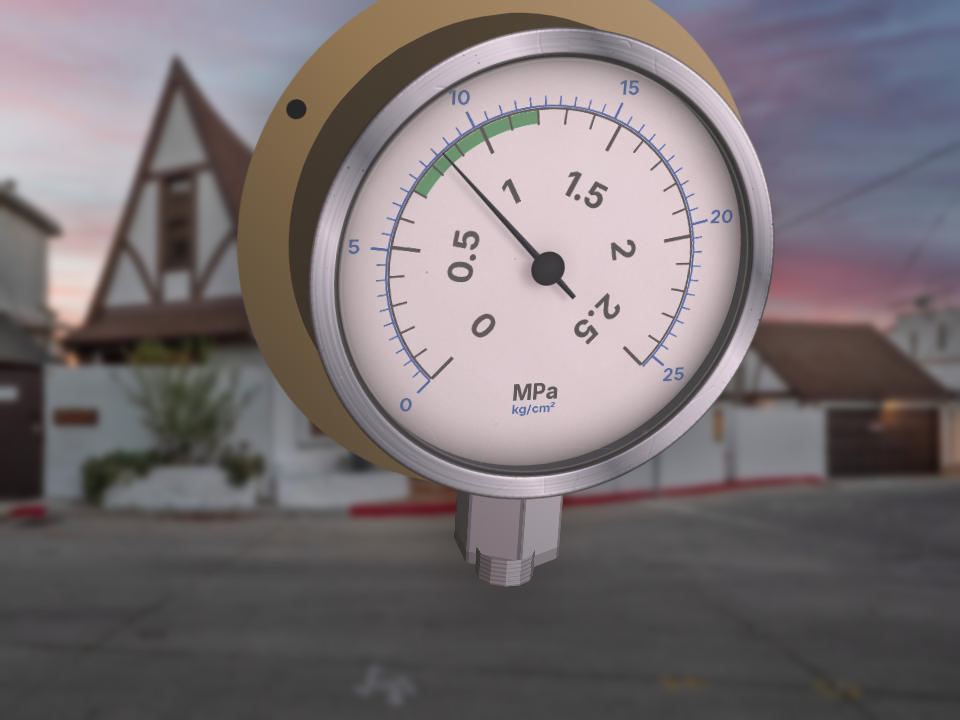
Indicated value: 0.85 MPa
